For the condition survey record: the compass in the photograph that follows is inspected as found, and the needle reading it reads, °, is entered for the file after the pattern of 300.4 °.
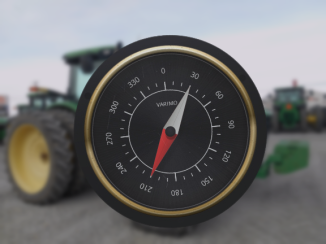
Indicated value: 210 °
